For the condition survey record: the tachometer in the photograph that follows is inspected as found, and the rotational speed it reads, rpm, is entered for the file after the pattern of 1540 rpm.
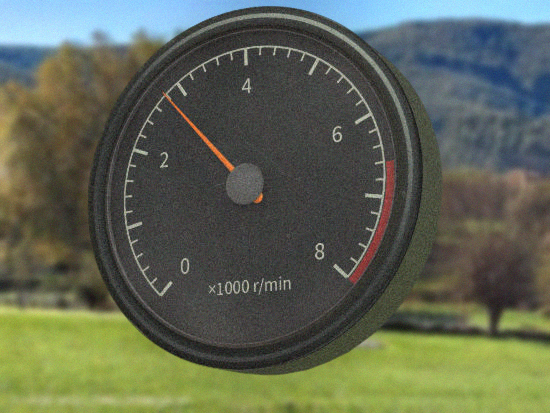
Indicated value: 2800 rpm
